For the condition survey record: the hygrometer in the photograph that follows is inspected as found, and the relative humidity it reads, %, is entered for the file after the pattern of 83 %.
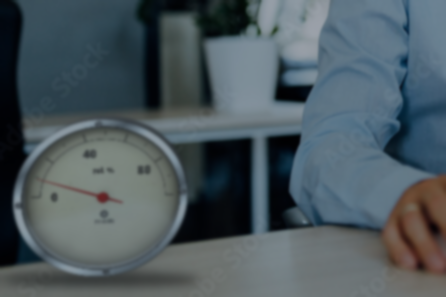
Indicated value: 10 %
